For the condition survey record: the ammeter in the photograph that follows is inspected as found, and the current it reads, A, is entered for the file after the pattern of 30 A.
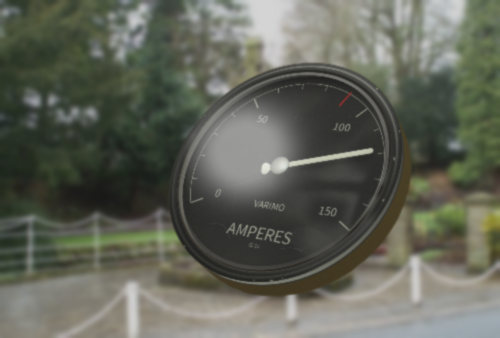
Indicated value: 120 A
